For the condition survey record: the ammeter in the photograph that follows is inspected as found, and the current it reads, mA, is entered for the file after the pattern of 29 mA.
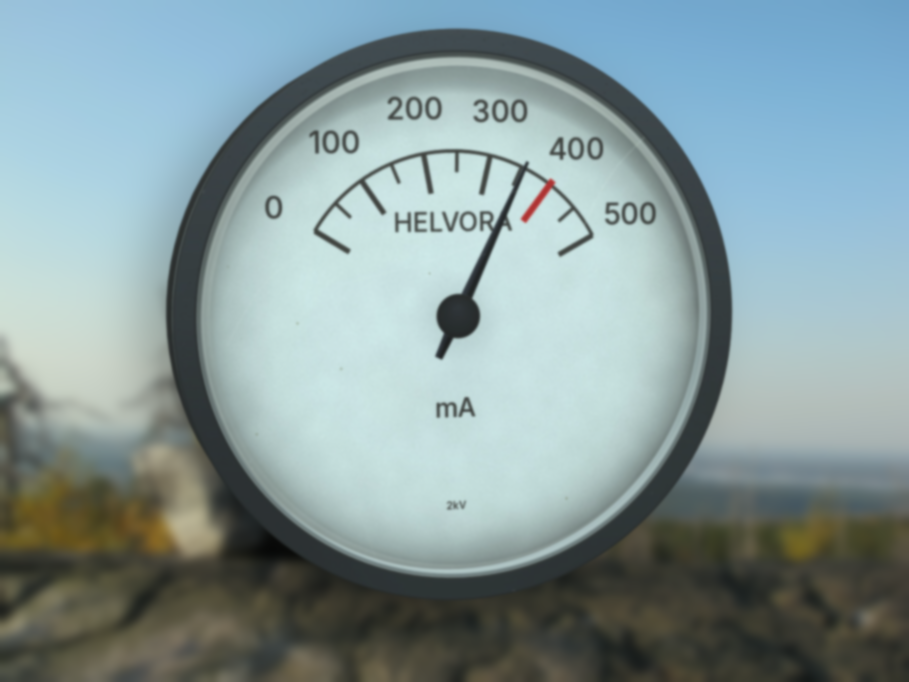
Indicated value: 350 mA
